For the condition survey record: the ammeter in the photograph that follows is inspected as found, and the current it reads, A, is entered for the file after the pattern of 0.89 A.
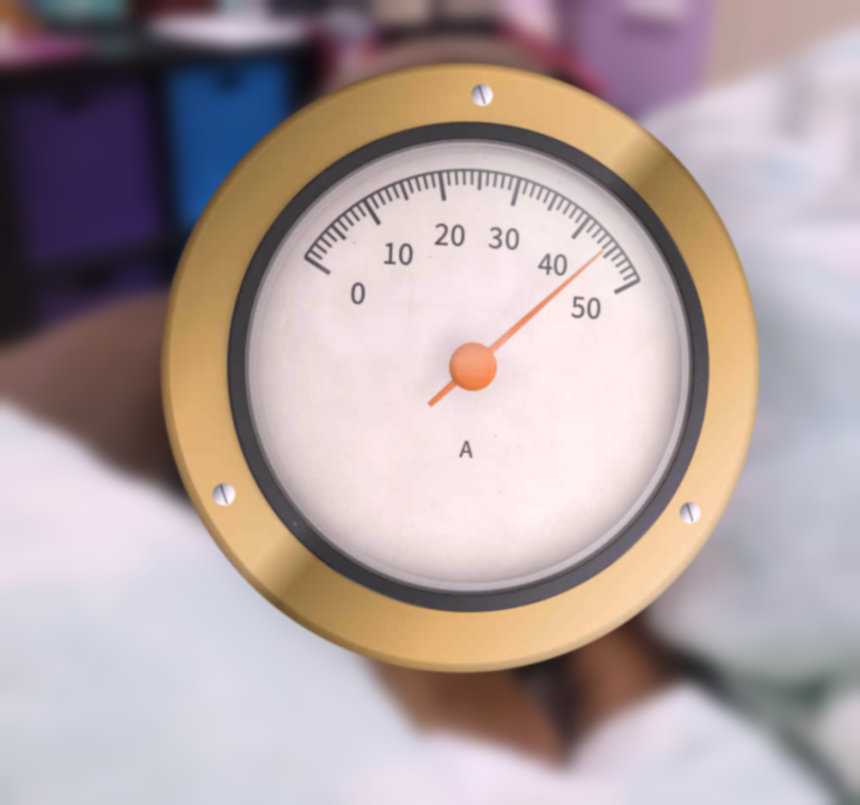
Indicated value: 44 A
